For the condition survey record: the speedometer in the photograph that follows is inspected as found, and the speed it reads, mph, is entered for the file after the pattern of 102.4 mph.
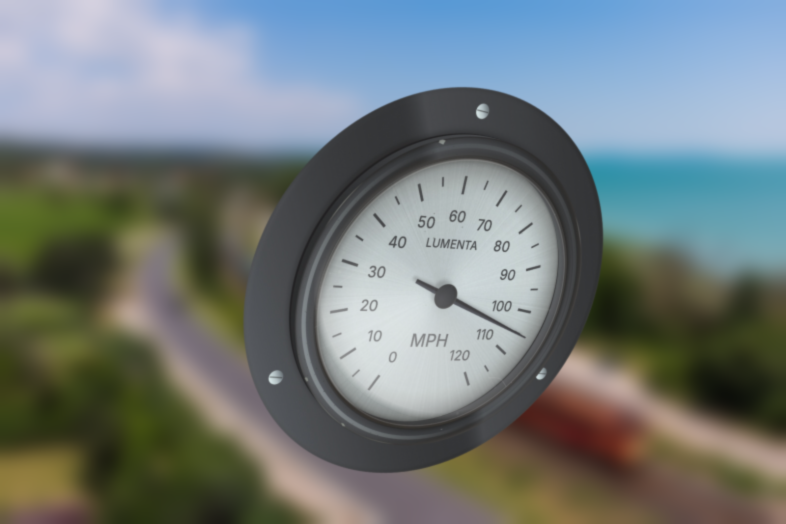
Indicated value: 105 mph
